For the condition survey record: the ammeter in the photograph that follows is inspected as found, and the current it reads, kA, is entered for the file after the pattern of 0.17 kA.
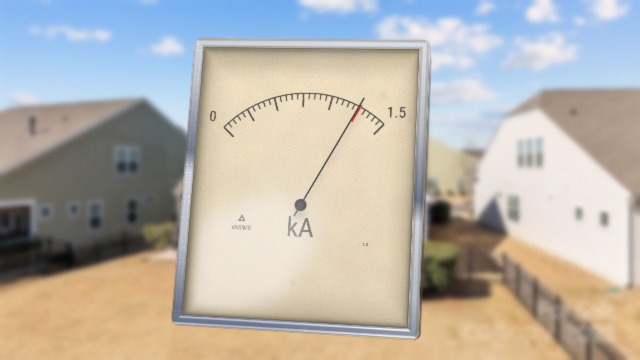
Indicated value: 1.25 kA
